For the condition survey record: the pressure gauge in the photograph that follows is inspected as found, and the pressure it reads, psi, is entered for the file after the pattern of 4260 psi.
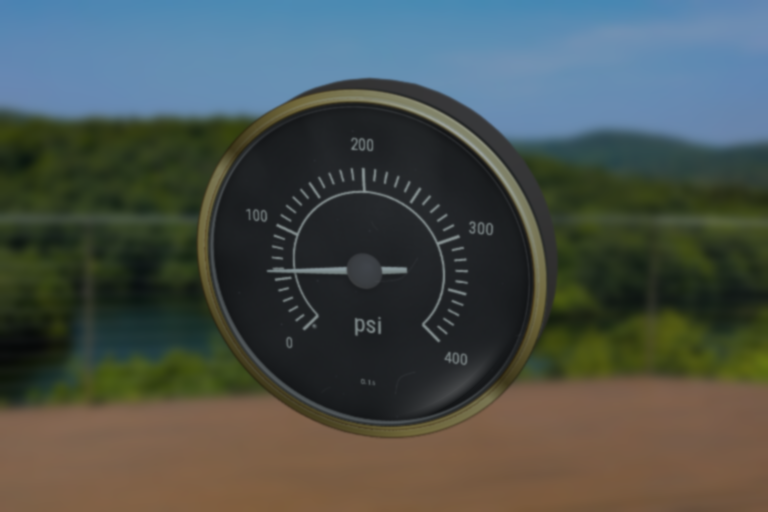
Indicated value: 60 psi
